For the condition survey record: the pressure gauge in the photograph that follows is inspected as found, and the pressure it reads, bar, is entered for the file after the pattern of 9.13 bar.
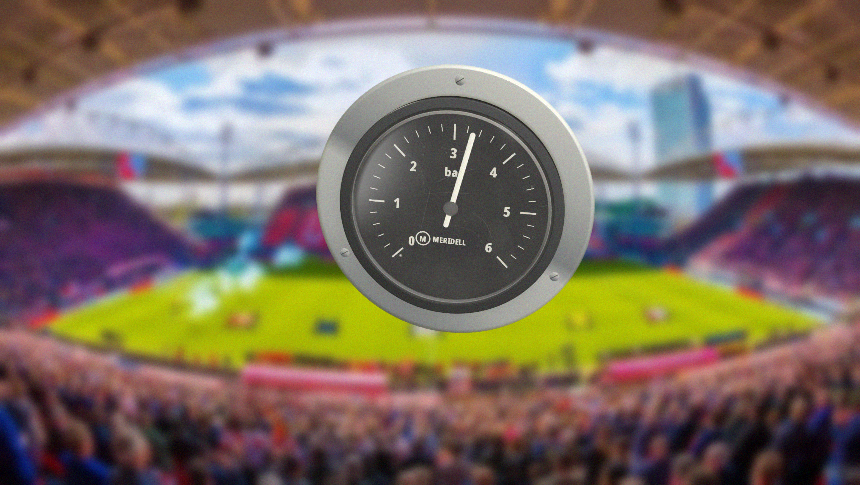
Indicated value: 3.3 bar
